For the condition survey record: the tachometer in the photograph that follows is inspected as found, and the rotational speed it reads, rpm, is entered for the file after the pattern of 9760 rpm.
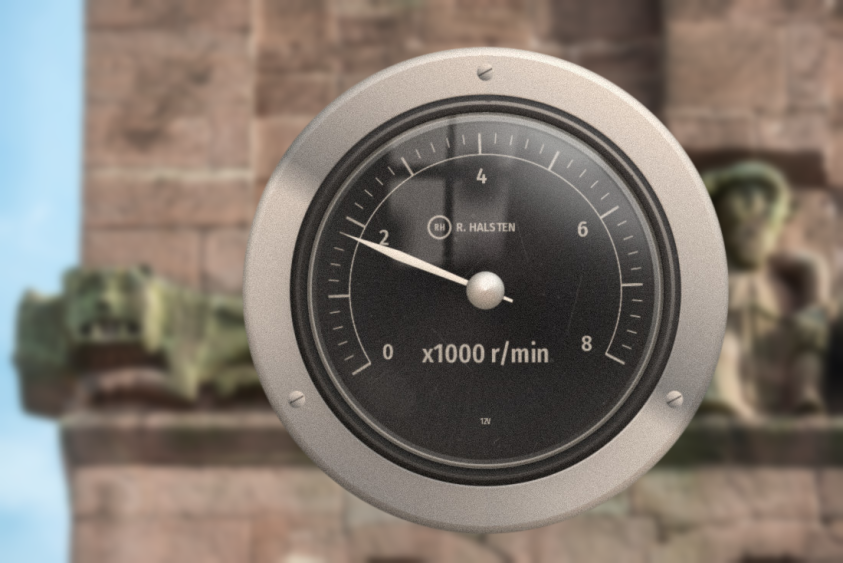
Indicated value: 1800 rpm
